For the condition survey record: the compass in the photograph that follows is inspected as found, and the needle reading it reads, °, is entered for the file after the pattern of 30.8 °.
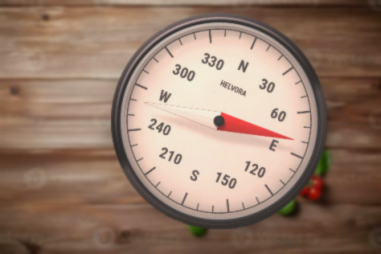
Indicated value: 80 °
